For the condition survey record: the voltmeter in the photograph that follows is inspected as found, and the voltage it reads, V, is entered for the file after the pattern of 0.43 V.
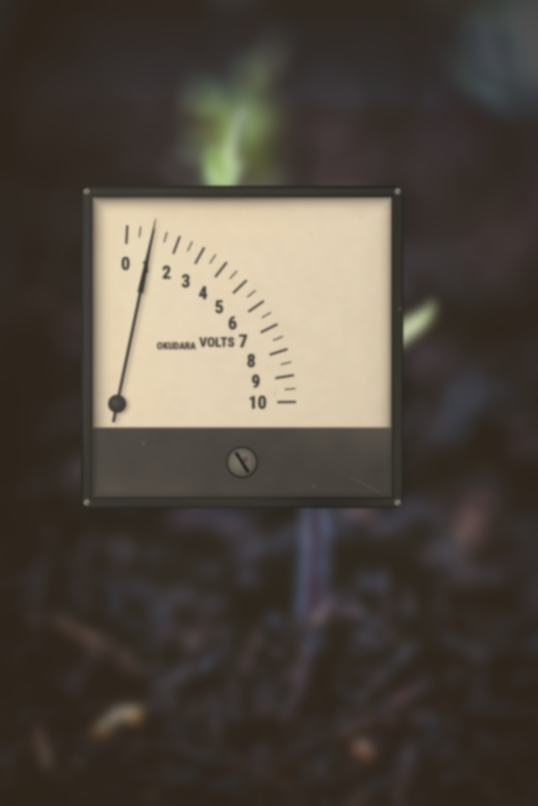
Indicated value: 1 V
